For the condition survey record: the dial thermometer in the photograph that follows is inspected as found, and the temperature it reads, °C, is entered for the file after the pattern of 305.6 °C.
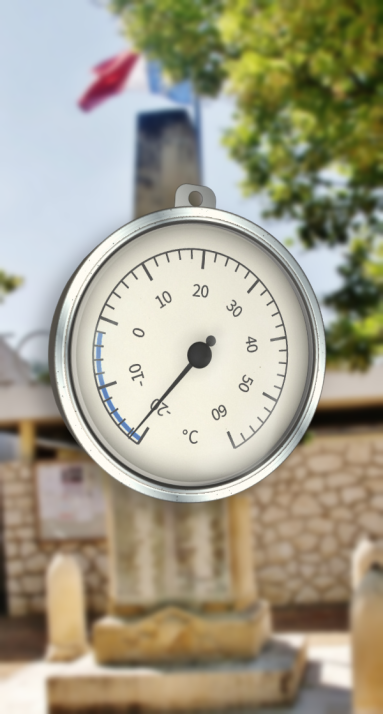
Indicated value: -18 °C
